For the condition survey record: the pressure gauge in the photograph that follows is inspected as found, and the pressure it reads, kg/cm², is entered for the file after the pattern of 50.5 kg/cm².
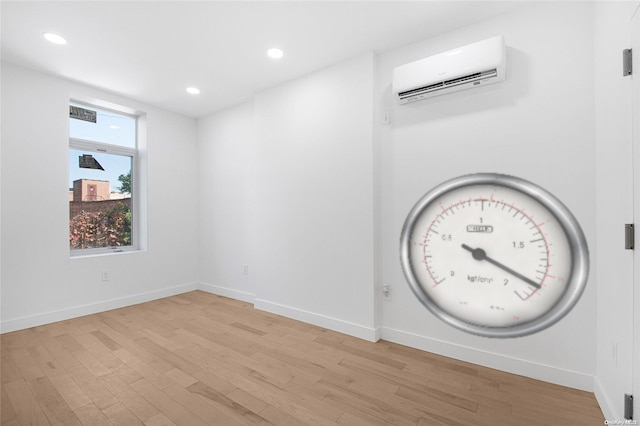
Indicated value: 1.85 kg/cm²
